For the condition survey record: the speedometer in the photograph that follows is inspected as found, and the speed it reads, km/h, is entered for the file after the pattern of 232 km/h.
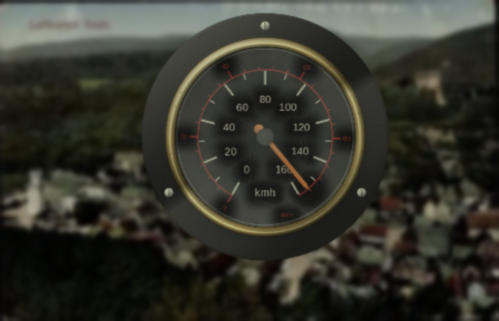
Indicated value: 155 km/h
